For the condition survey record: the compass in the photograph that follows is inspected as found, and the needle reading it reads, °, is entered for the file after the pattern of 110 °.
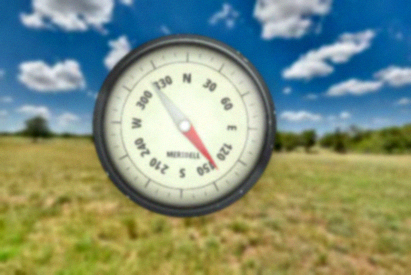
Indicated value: 140 °
